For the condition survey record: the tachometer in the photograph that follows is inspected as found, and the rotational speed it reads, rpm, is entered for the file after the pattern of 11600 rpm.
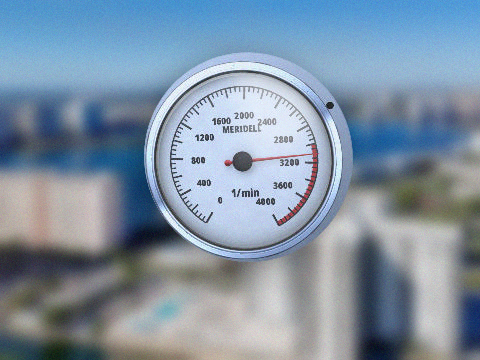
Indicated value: 3100 rpm
